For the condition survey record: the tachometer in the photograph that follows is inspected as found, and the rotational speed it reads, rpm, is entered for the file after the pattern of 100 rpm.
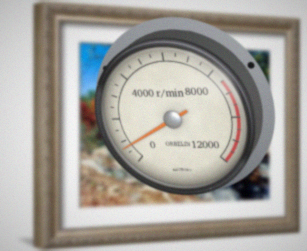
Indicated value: 750 rpm
